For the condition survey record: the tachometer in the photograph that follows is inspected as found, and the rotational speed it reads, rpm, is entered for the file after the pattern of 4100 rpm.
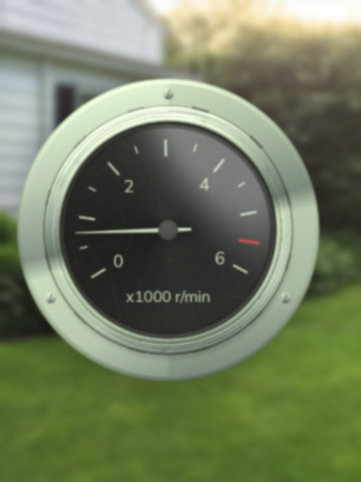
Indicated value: 750 rpm
